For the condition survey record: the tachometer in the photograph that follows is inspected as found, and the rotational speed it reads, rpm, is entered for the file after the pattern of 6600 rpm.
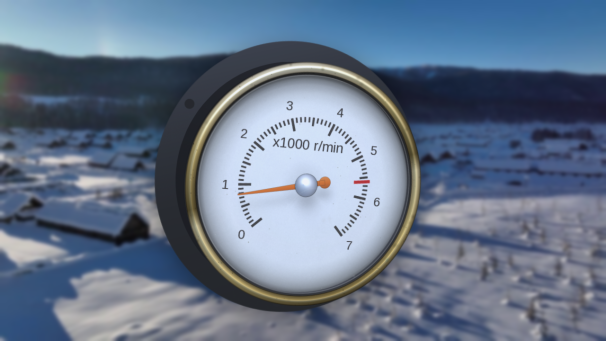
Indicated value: 800 rpm
